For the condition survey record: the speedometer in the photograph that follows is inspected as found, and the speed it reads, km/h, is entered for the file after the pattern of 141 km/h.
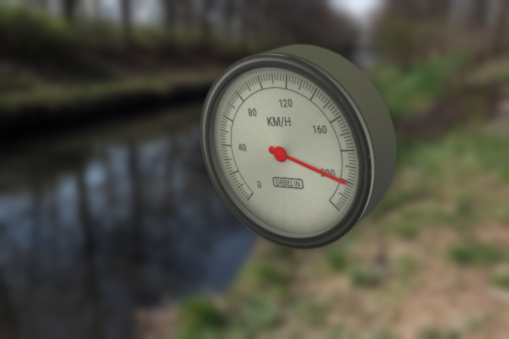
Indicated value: 200 km/h
